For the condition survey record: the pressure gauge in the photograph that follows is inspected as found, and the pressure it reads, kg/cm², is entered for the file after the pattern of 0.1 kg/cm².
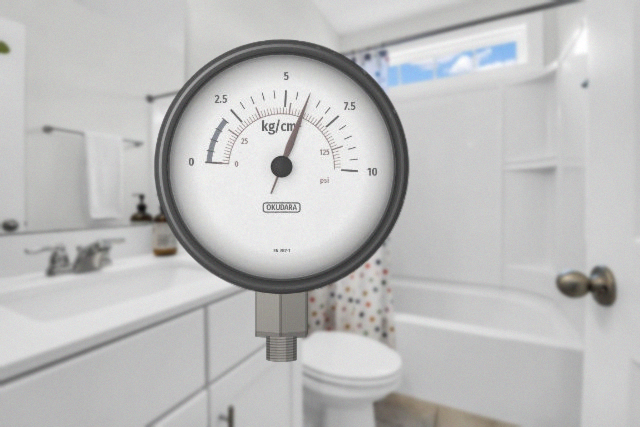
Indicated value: 6 kg/cm²
